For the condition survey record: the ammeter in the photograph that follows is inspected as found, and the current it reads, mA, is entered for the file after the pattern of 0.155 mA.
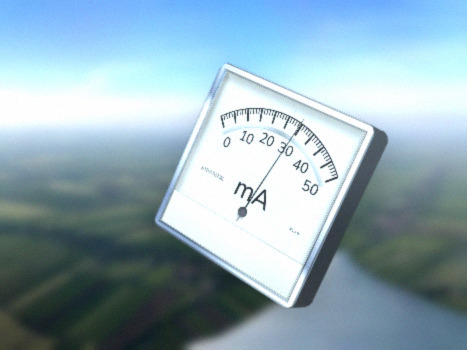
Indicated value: 30 mA
